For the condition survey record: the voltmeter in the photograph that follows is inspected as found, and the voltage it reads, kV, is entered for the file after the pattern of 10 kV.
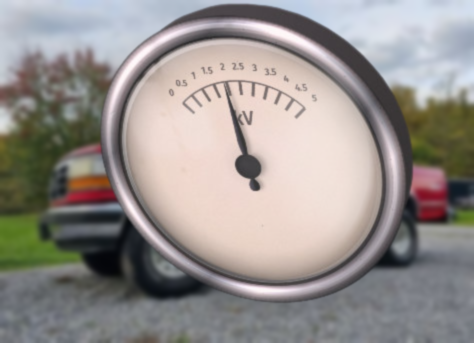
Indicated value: 2 kV
